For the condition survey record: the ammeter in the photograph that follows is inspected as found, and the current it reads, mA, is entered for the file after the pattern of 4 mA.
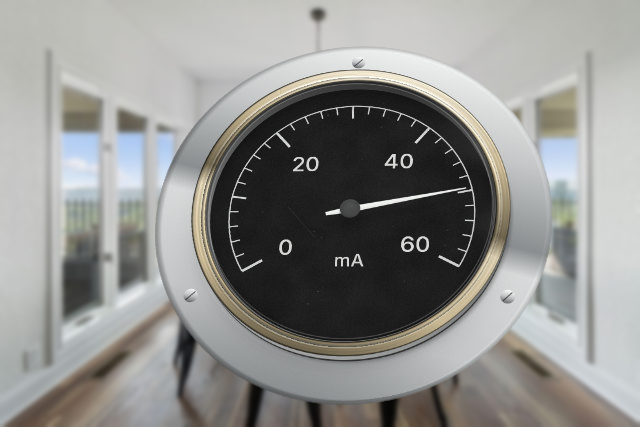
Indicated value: 50 mA
